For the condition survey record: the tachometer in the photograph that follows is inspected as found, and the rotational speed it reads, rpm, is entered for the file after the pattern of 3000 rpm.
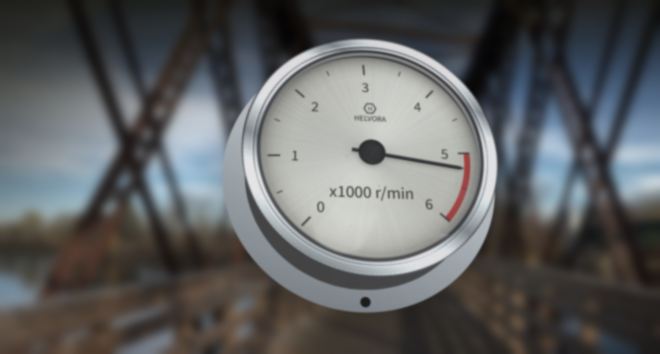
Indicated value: 5250 rpm
